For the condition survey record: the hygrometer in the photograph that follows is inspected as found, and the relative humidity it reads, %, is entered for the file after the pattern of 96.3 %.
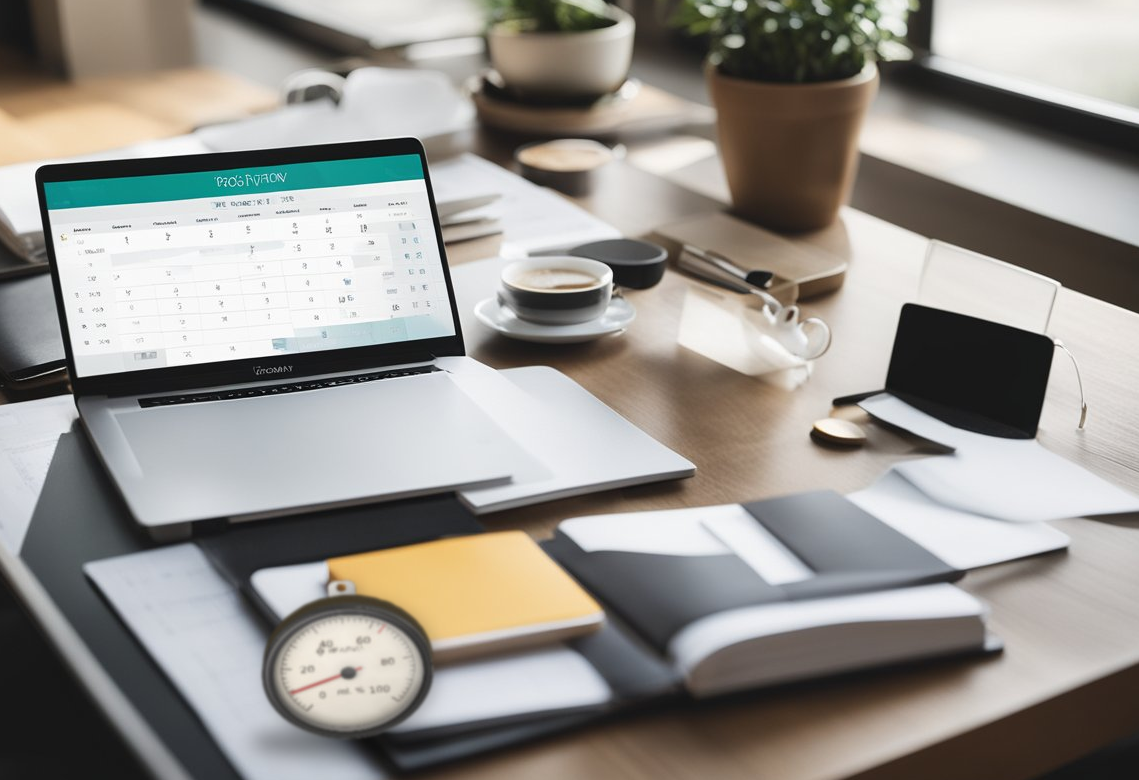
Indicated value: 10 %
